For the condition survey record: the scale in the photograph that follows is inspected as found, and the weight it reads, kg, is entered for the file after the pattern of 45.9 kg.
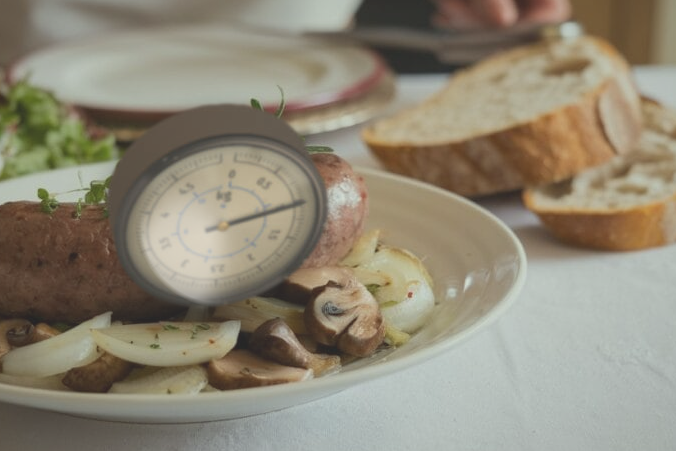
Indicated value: 1 kg
